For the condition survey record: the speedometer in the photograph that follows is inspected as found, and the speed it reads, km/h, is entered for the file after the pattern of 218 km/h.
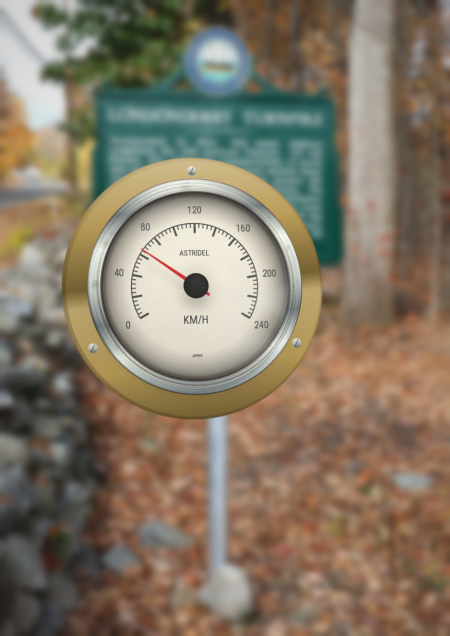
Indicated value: 64 km/h
